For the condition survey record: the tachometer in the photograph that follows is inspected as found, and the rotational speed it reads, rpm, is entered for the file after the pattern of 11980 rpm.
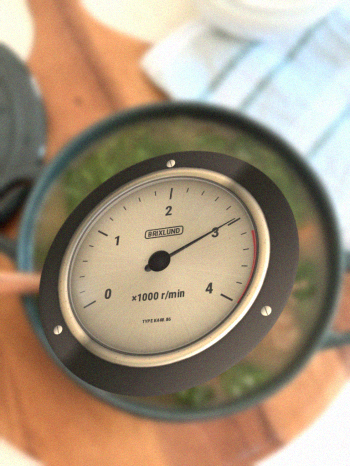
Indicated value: 3000 rpm
